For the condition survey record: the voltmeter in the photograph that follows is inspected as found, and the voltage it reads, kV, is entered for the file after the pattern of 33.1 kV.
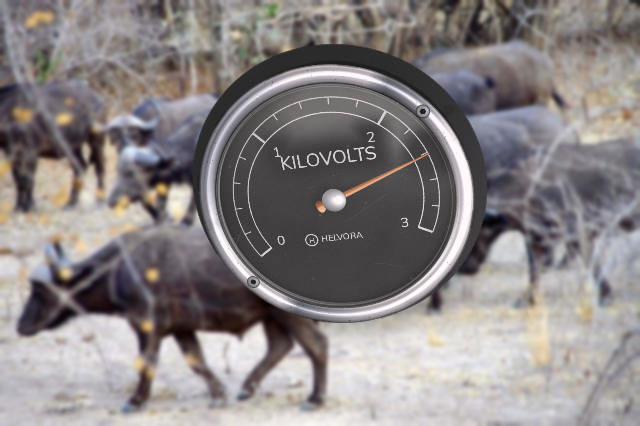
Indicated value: 2.4 kV
